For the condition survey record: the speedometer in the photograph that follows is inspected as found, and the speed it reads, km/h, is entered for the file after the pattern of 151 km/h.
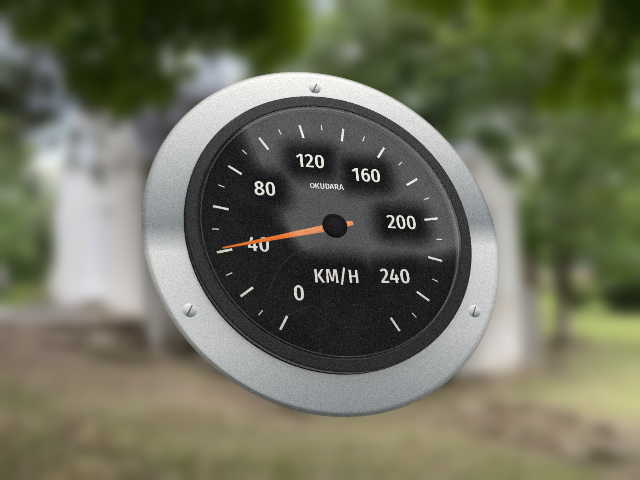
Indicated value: 40 km/h
